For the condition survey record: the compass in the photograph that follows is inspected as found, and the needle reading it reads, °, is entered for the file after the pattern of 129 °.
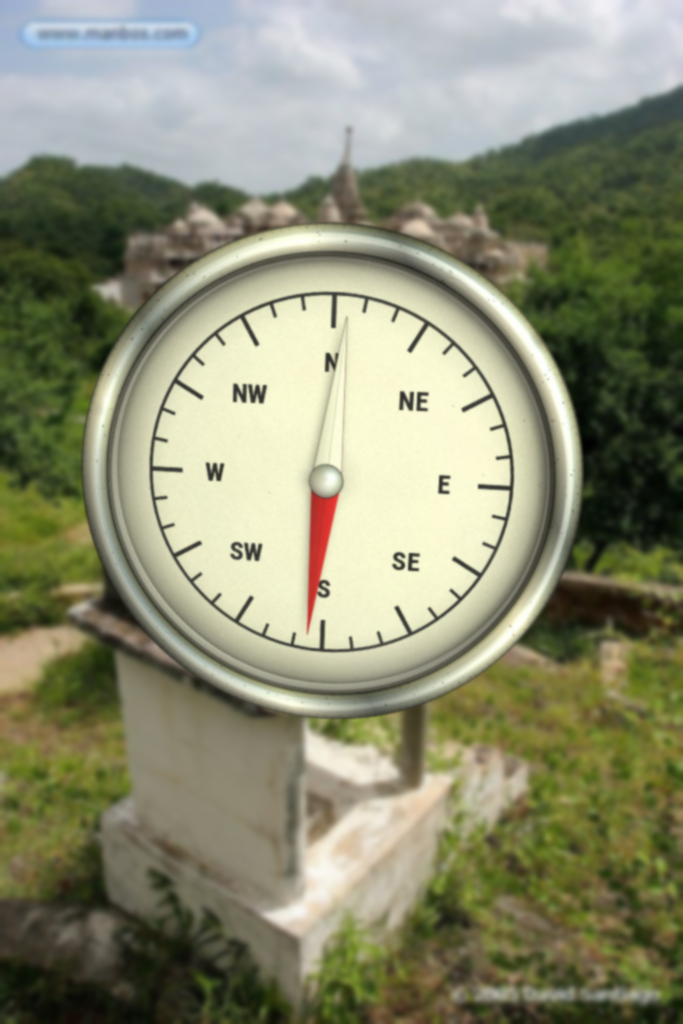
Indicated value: 185 °
